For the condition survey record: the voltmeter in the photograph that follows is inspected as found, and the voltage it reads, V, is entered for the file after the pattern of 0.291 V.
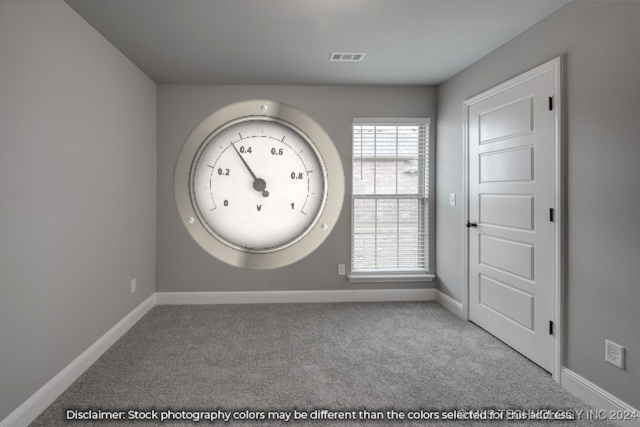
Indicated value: 0.35 V
